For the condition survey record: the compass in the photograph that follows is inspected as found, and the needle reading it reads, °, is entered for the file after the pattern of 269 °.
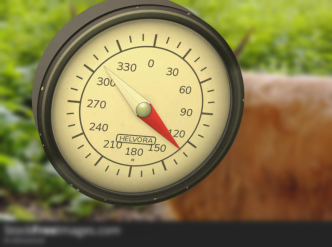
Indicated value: 130 °
